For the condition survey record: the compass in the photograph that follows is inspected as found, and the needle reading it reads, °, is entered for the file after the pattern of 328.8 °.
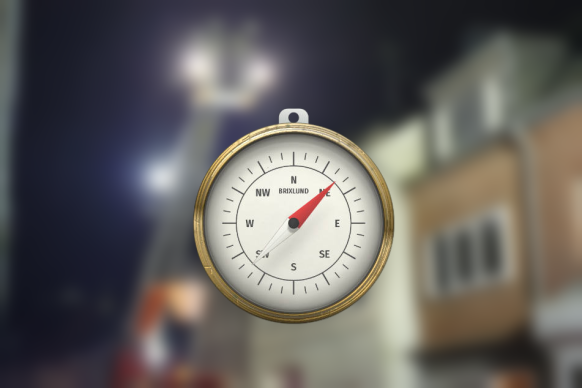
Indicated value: 45 °
